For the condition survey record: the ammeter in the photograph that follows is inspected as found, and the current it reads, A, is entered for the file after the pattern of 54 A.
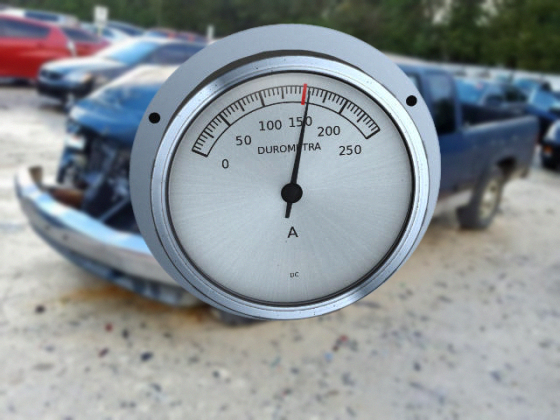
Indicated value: 155 A
